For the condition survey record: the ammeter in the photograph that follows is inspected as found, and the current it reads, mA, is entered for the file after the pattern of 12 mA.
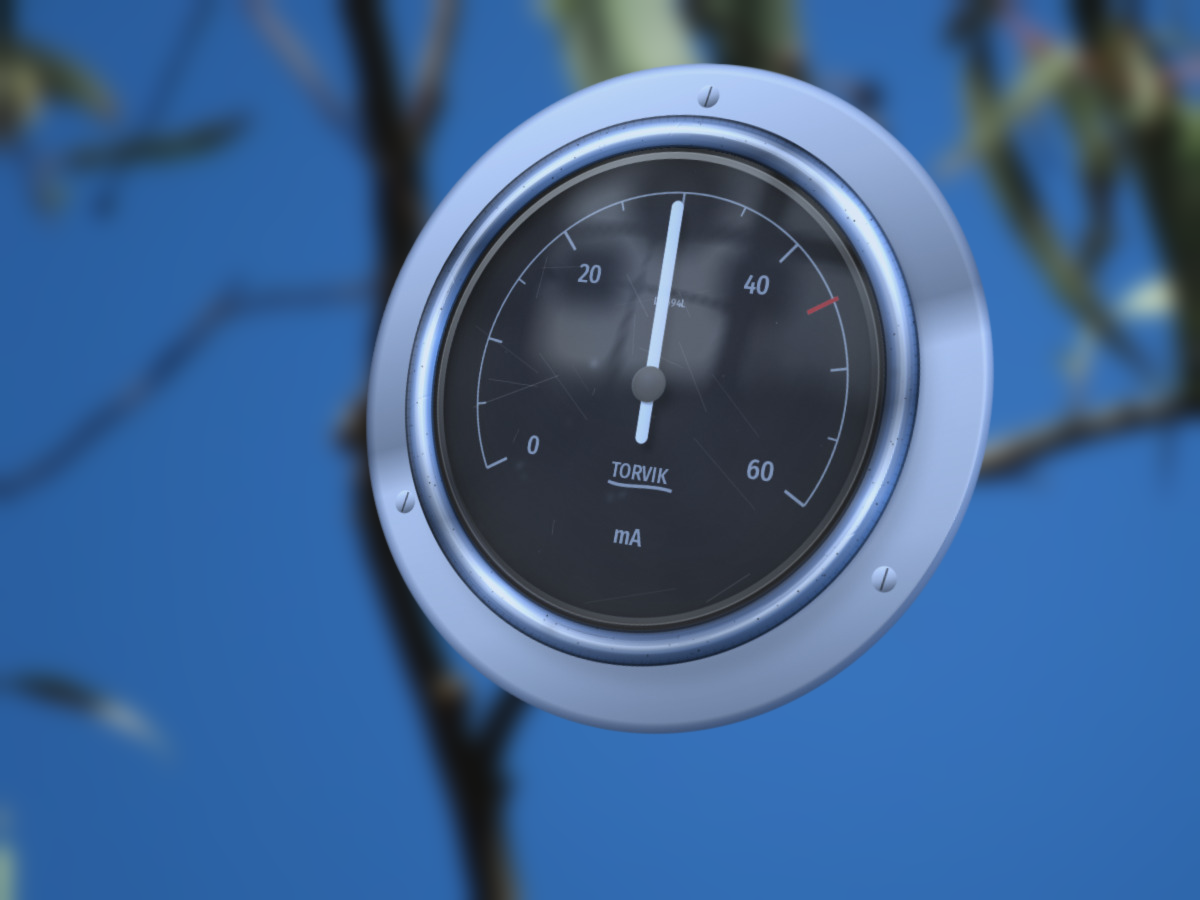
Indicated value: 30 mA
